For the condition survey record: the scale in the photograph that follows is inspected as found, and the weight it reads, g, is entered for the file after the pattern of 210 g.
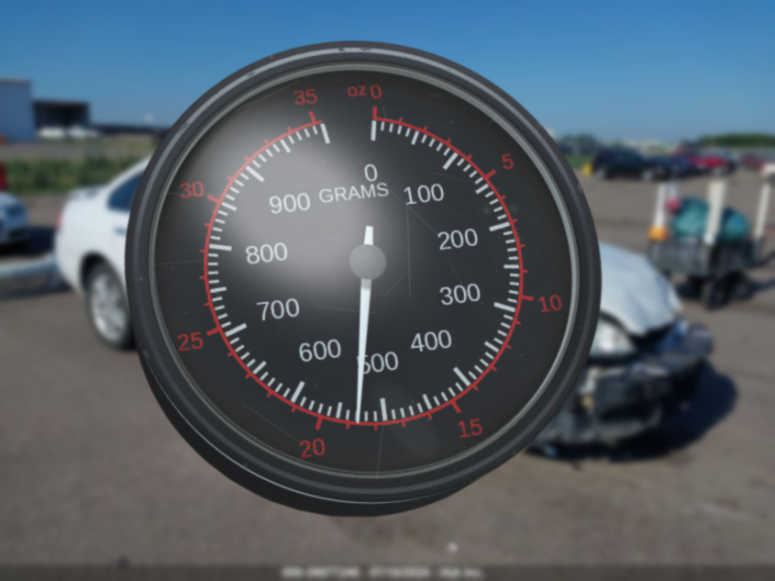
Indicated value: 530 g
